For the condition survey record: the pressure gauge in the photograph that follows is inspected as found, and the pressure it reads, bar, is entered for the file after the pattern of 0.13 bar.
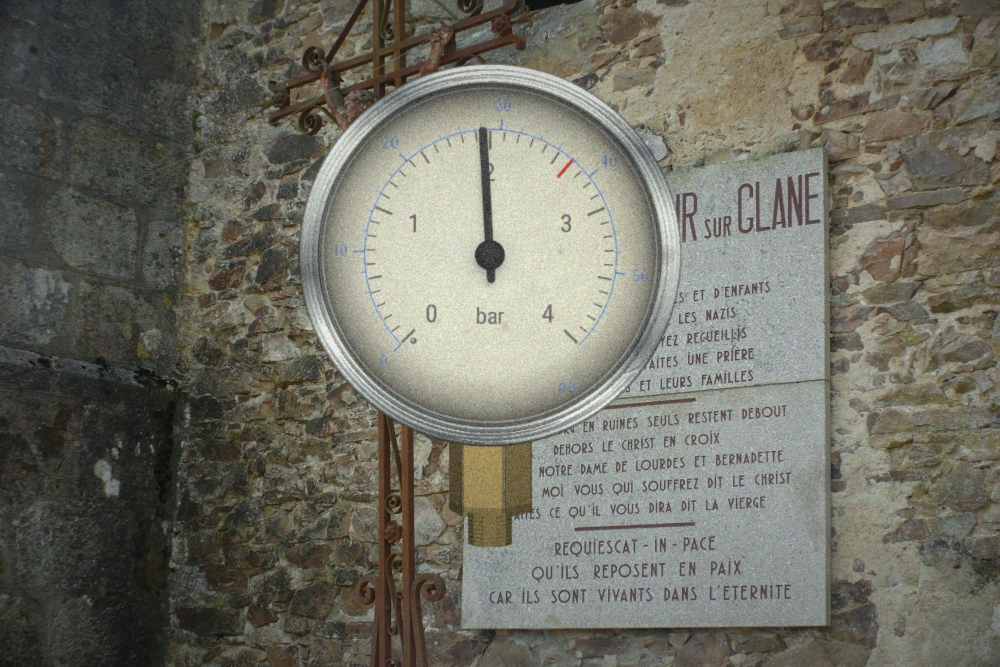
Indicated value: 1.95 bar
